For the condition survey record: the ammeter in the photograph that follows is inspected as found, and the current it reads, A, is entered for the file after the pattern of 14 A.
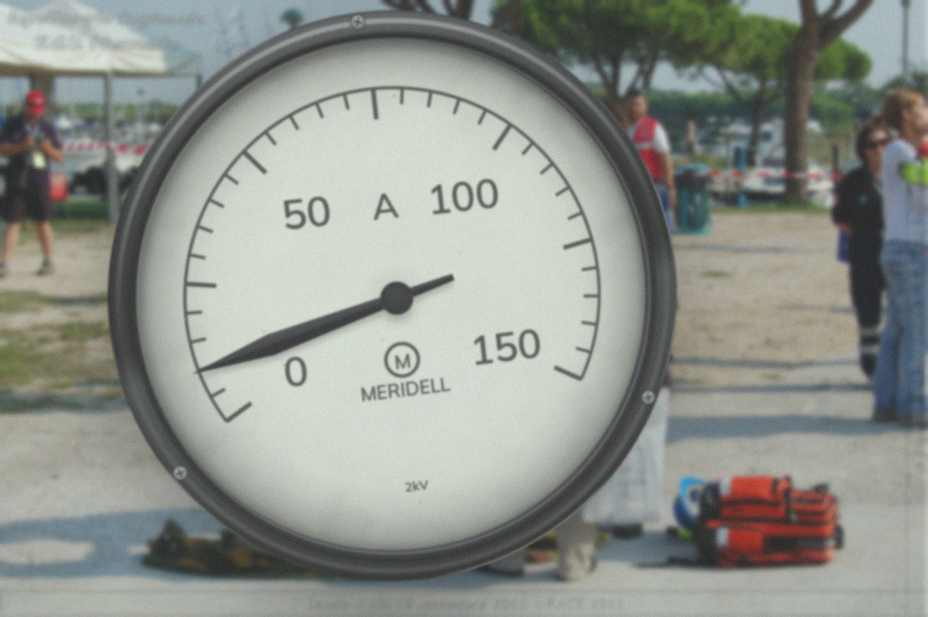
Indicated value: 10 A
